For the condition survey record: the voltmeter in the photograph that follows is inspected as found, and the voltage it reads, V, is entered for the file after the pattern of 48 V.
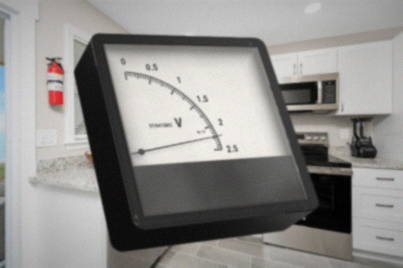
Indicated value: 2.25 V
